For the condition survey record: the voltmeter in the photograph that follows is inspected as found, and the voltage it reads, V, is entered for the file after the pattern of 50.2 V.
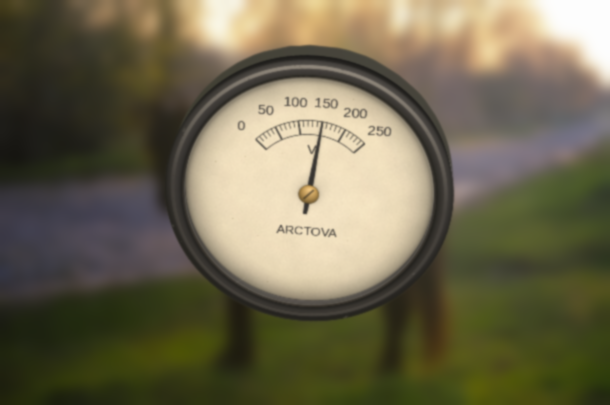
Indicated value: 150 V
